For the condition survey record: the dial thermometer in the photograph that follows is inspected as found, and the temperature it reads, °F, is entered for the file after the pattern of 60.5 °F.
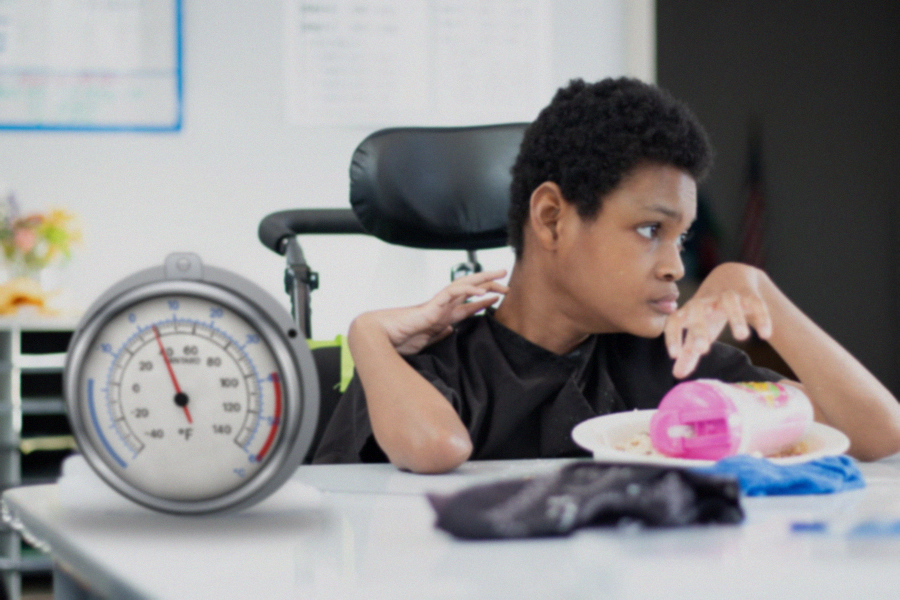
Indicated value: 40 °F
